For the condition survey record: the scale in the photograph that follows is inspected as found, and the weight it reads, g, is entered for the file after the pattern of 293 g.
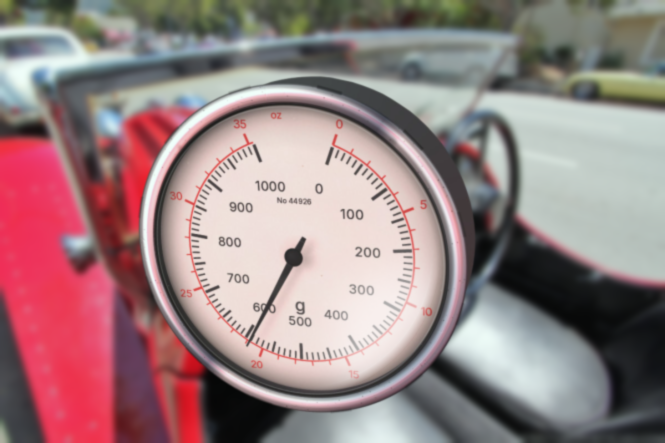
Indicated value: 590 g
